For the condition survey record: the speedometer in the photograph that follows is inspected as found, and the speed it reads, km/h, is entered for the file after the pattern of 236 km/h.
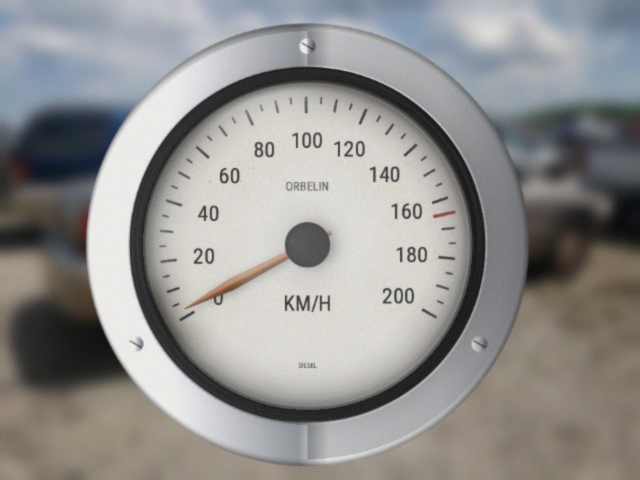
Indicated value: 2.5 km/h
